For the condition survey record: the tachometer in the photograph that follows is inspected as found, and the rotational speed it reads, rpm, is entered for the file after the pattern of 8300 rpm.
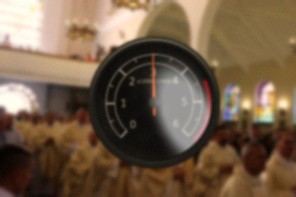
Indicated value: 3000 rpm
